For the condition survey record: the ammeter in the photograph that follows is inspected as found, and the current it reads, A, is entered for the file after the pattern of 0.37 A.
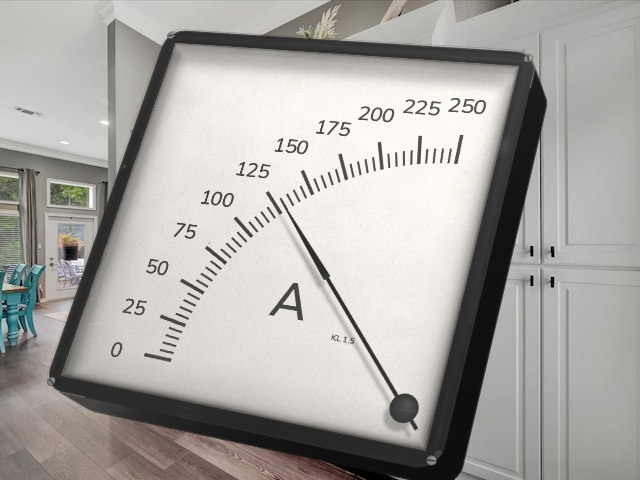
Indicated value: 130 A
